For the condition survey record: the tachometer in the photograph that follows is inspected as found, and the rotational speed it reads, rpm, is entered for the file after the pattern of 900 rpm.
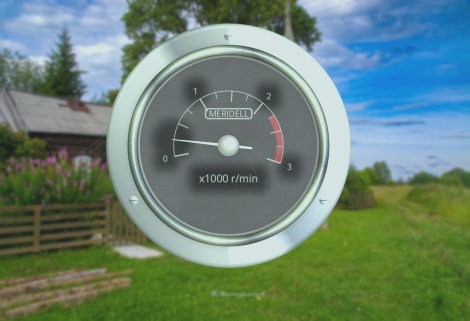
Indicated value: 250 rpm
